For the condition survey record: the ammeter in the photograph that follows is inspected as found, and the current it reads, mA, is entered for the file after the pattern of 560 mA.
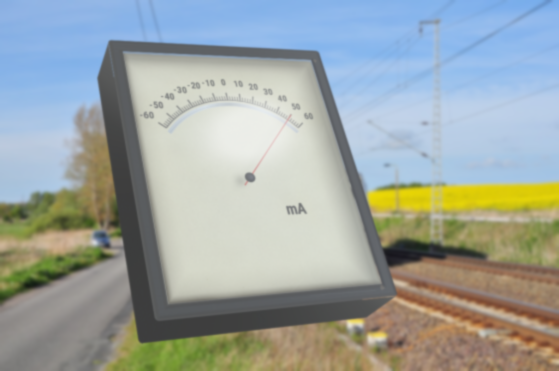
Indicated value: 50 mA
